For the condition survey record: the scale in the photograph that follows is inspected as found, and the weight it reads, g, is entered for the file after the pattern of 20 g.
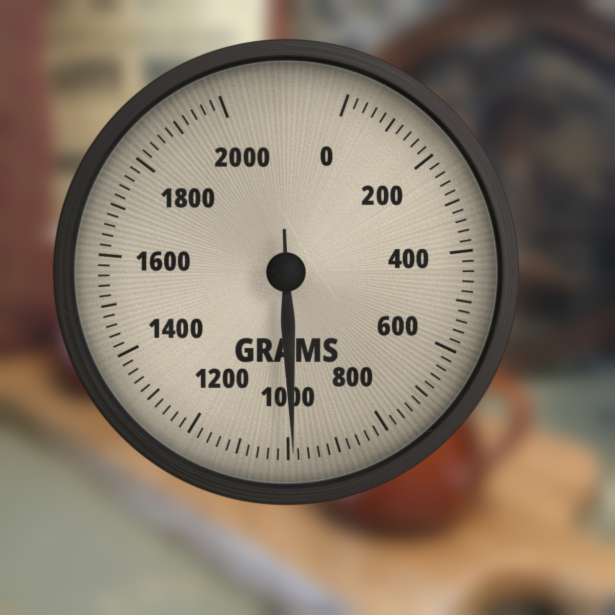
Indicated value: 990 g
